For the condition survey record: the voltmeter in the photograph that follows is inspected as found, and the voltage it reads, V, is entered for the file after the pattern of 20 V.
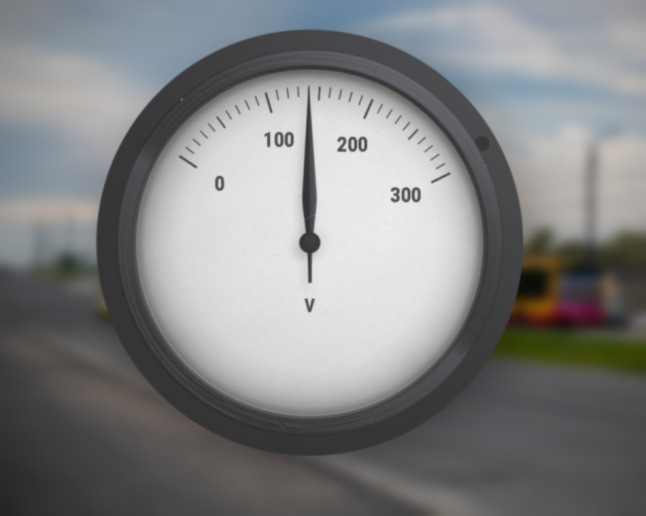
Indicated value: 140 V
